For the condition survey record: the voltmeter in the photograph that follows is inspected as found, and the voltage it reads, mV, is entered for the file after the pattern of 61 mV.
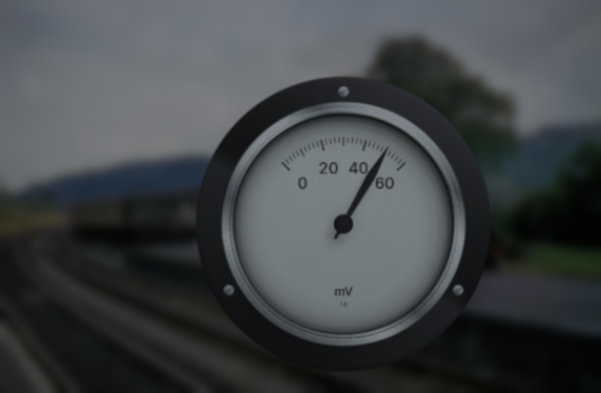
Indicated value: 50 mV
